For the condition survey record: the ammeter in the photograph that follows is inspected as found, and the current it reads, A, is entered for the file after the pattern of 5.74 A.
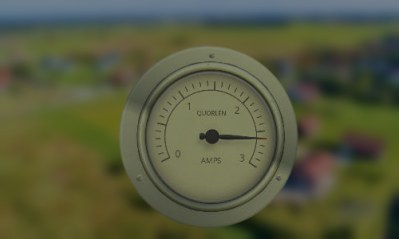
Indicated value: 2.6 A
